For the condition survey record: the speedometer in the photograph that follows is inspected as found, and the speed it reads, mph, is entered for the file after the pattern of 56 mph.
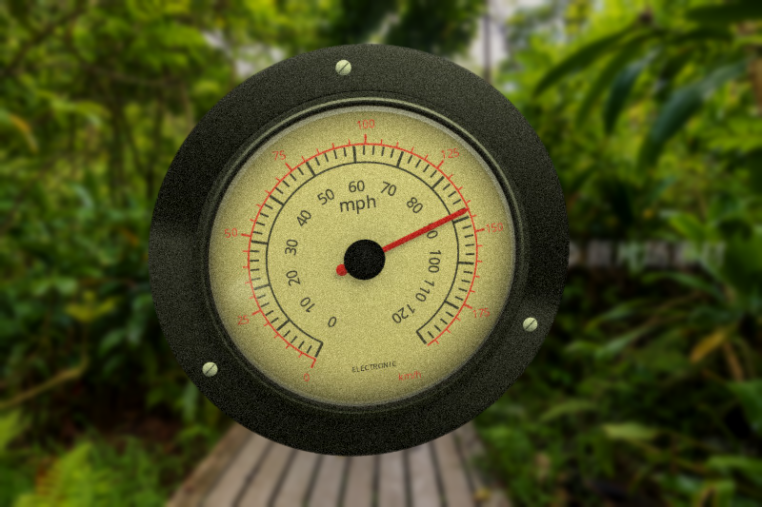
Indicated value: 88 mph
